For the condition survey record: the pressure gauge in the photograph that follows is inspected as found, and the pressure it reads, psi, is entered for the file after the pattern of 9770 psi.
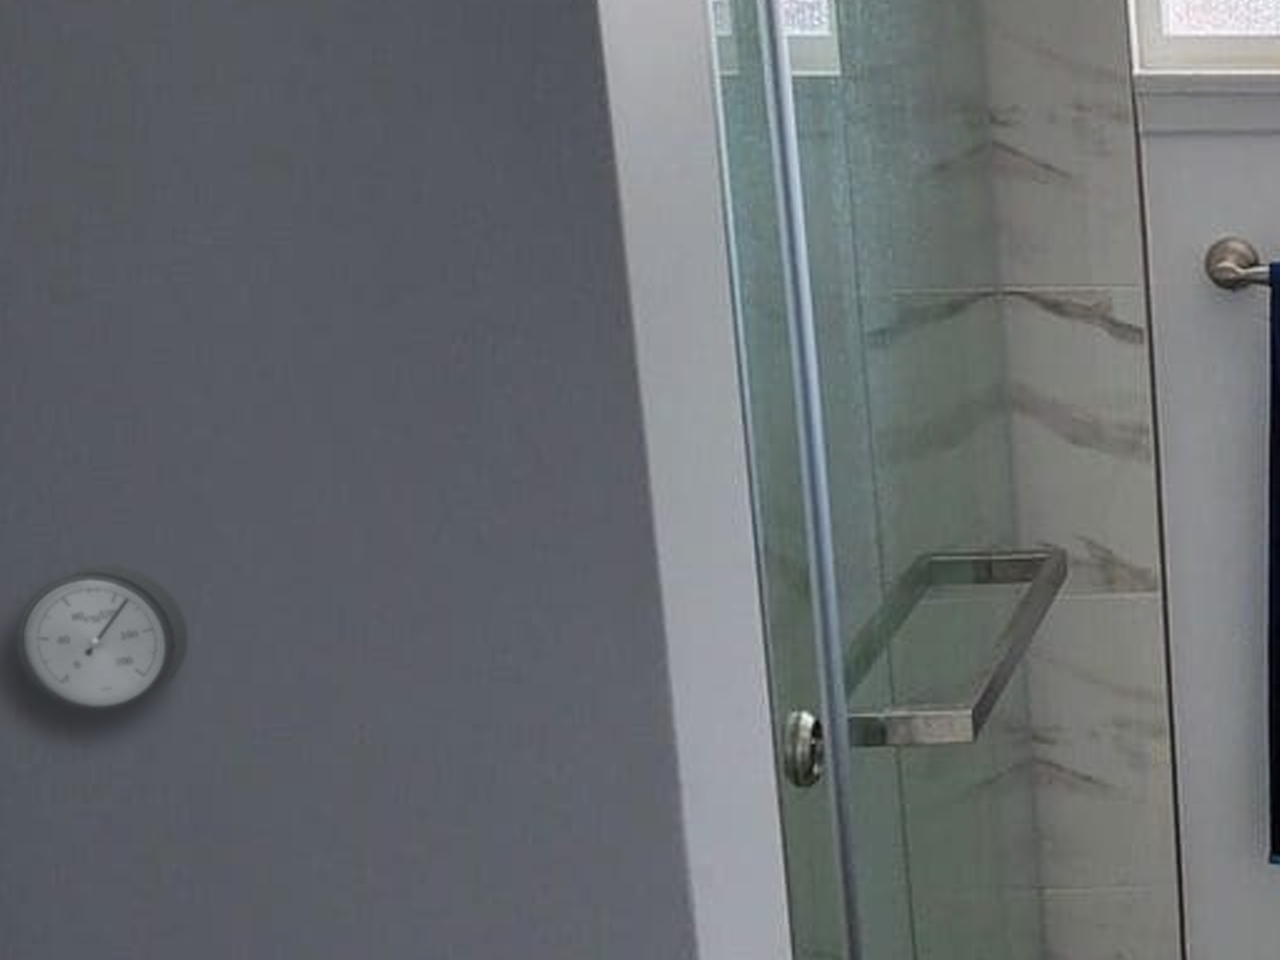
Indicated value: 130 psi
